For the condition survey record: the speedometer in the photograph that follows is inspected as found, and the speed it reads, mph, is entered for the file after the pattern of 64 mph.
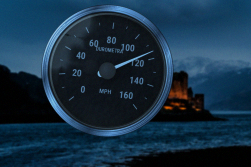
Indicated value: 115 mph
